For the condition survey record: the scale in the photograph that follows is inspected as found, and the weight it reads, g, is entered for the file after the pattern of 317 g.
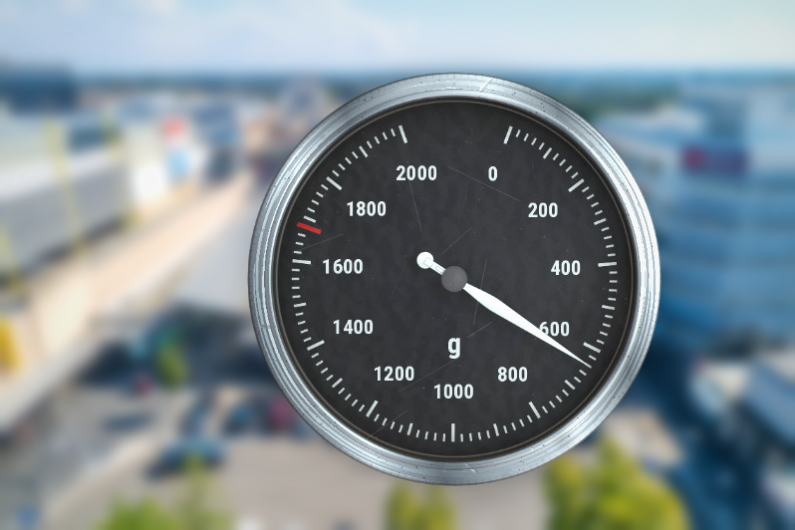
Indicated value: 640 g
